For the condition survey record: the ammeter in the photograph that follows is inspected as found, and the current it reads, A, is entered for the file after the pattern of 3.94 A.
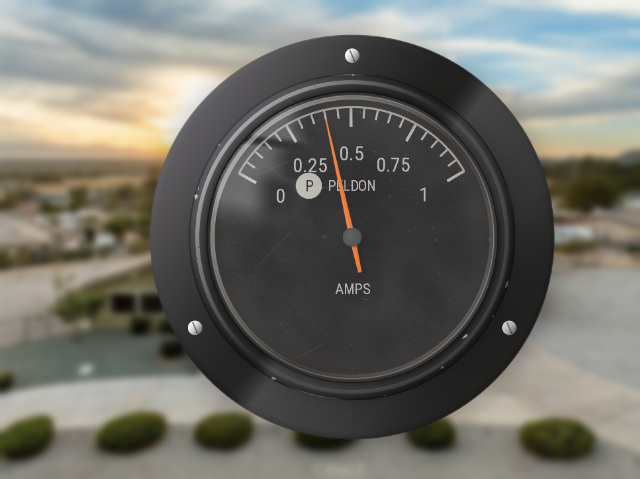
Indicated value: 0.4 A
